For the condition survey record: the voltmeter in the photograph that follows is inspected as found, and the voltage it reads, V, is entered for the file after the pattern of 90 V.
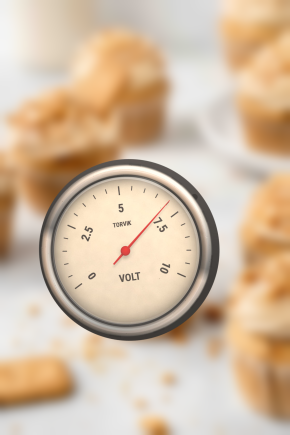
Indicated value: 7 V
